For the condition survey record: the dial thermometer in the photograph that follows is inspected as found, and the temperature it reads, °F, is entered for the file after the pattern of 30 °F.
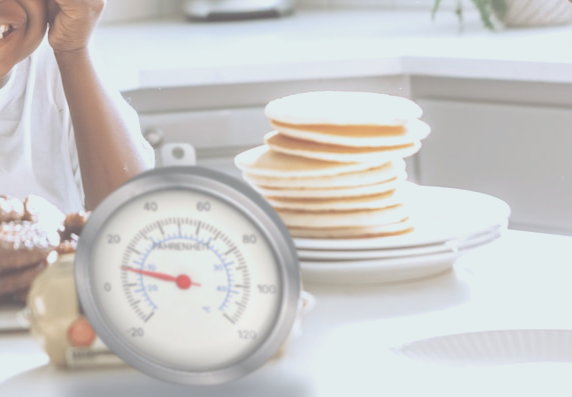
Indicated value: 10 °F
